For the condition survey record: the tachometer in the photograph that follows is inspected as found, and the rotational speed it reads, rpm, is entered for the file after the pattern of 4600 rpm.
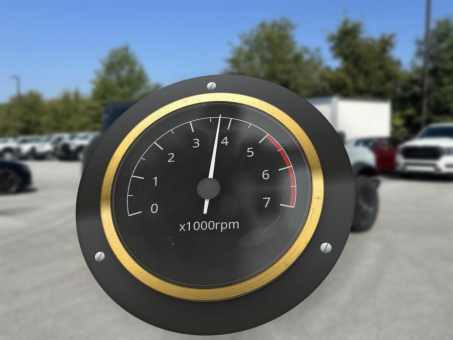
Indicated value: 3750 rpm
